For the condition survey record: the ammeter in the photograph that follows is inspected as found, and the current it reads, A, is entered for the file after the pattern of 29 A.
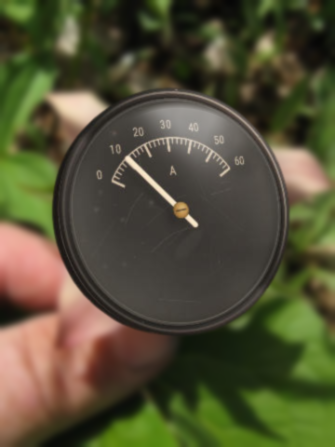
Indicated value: 10 A
